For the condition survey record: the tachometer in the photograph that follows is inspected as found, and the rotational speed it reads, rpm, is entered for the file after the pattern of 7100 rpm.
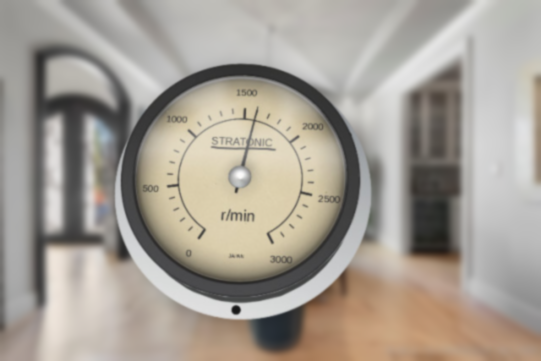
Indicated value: 1600 rpm
